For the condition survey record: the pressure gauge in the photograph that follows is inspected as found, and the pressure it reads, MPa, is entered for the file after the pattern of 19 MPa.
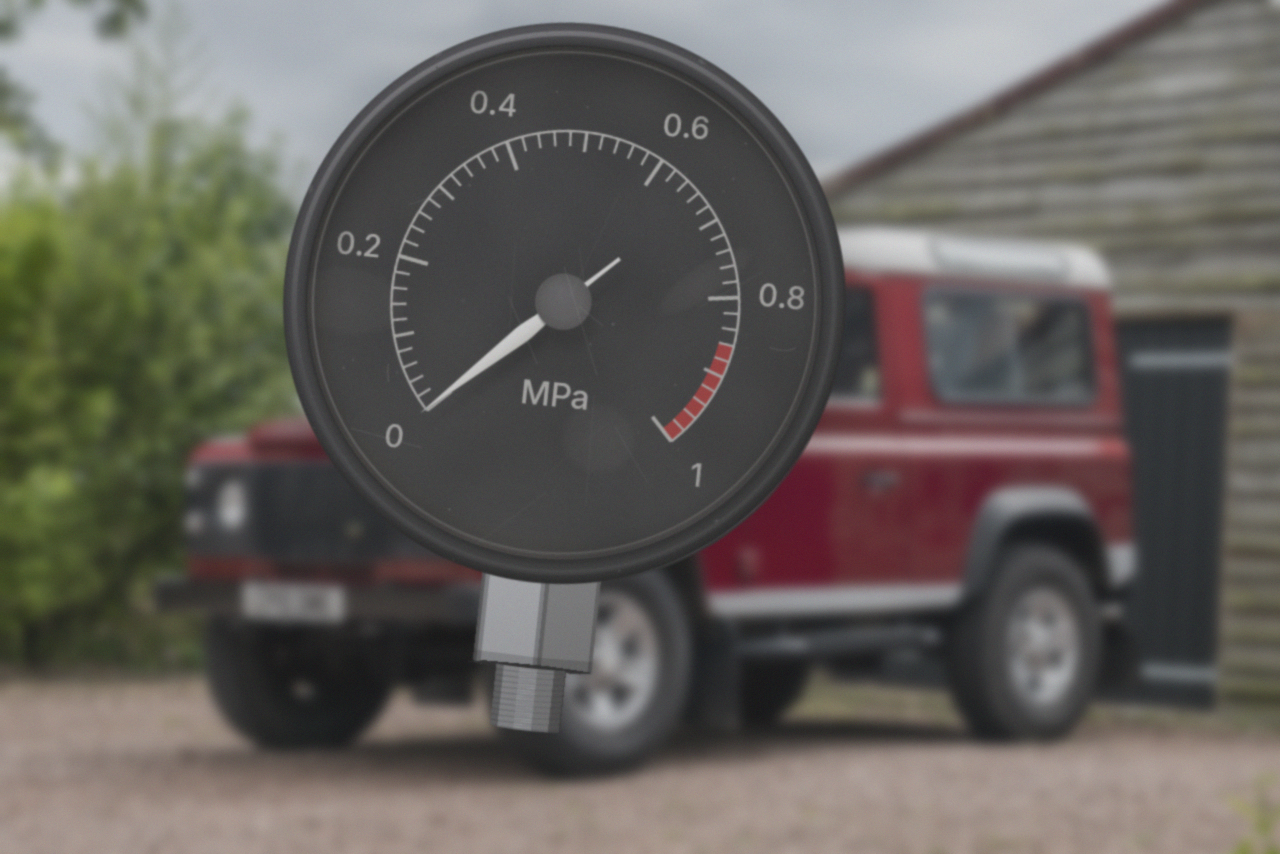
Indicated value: 0 MPa
